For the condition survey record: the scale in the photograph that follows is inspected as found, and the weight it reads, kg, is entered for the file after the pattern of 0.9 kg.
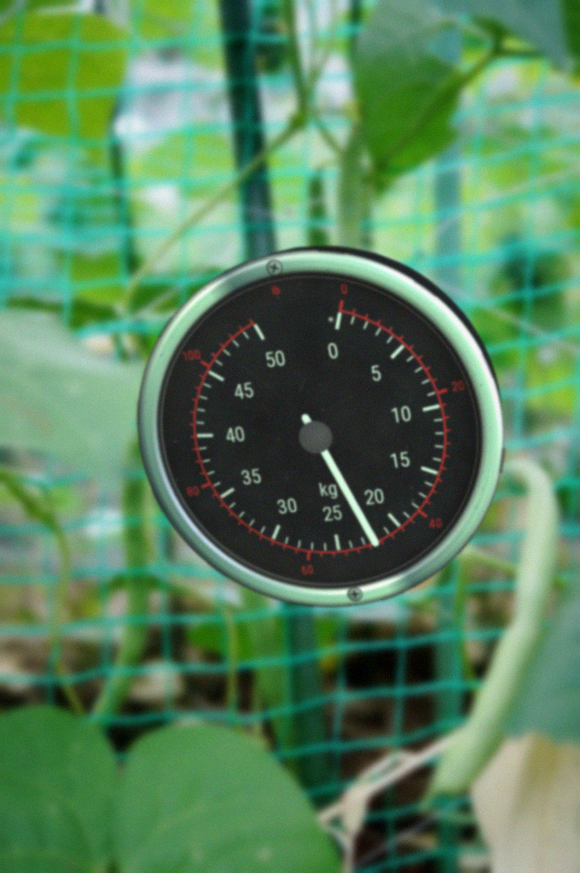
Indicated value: 22 kg
